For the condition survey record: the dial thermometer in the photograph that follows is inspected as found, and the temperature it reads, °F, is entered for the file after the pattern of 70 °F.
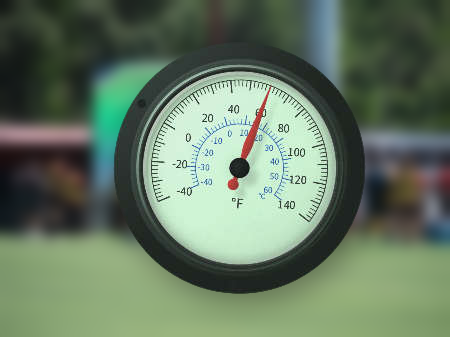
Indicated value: 60 °F
